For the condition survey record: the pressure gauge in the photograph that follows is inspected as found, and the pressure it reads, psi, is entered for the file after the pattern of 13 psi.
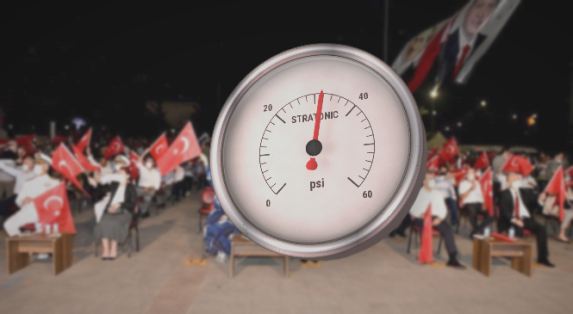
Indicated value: 32 psi
